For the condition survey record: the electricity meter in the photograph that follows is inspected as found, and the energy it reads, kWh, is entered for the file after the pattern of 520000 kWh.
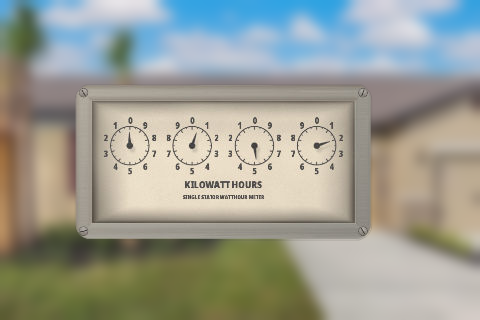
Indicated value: 52 kWh
